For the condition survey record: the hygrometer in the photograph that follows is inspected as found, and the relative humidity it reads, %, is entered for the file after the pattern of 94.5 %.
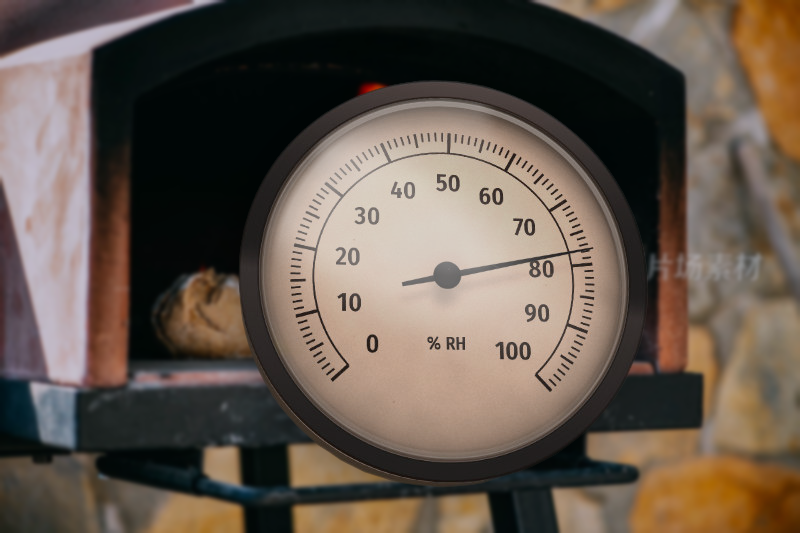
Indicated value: 78 %
